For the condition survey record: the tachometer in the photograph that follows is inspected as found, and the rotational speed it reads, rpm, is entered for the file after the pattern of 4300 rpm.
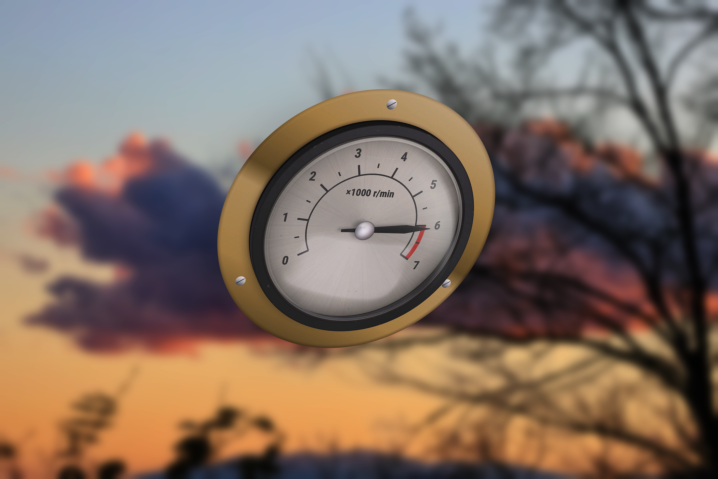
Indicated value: 6000 rpm
